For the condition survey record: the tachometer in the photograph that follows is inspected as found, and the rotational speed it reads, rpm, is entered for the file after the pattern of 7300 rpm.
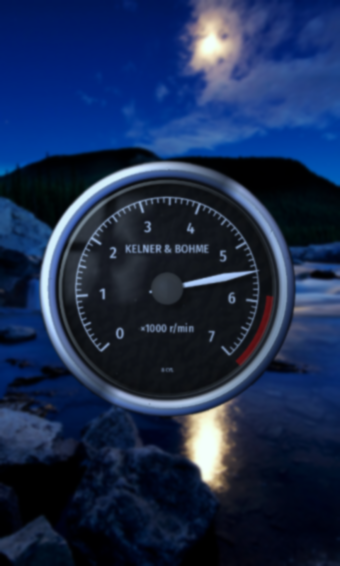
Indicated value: 5500 rpm
